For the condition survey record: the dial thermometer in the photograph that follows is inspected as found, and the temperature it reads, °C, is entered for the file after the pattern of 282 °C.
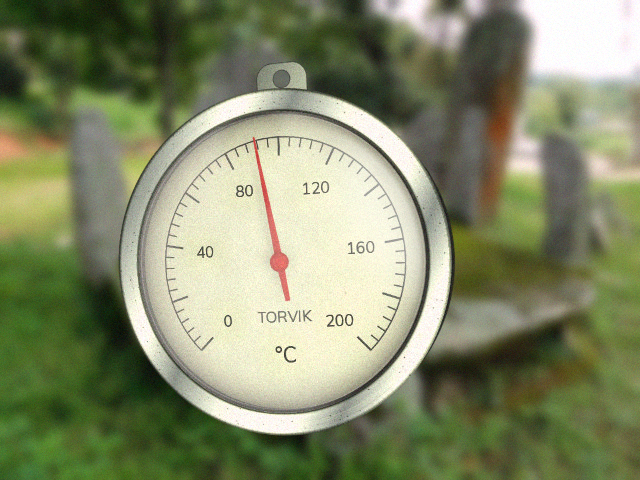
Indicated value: 92 °C
